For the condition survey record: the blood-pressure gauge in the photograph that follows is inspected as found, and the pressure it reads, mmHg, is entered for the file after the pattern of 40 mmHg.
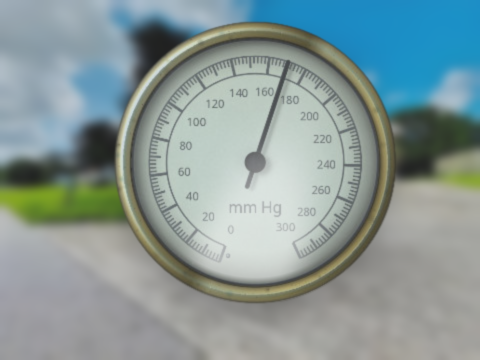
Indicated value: 170 mmHg
